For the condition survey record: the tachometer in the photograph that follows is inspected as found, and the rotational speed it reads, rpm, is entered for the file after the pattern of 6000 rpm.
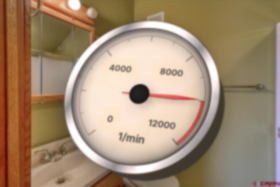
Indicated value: 10000 rpm
